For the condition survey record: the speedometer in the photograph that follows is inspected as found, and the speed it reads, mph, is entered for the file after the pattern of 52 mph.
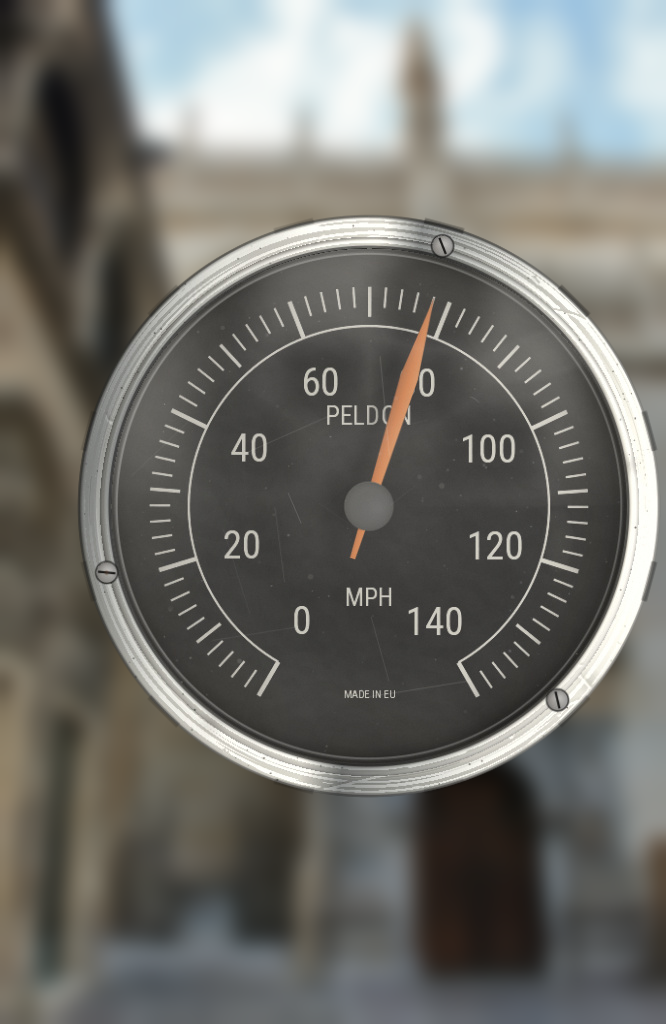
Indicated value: 78 mph
